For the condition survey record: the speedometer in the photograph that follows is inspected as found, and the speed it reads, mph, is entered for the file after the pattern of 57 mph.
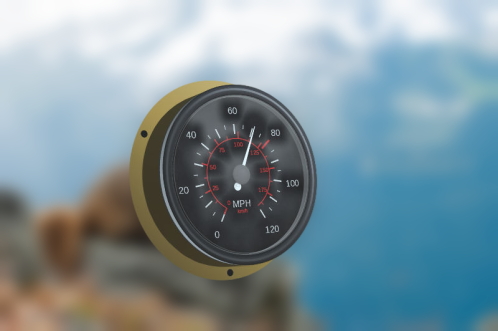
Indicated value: 70 mph
